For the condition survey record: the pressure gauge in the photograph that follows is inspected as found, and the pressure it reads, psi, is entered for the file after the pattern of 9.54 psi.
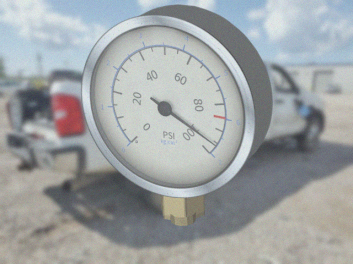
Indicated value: 95 psi
